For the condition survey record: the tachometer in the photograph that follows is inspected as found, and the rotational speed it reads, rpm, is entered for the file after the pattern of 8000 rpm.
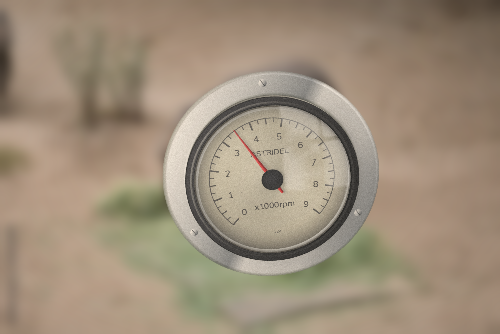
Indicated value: 3500 rpm
